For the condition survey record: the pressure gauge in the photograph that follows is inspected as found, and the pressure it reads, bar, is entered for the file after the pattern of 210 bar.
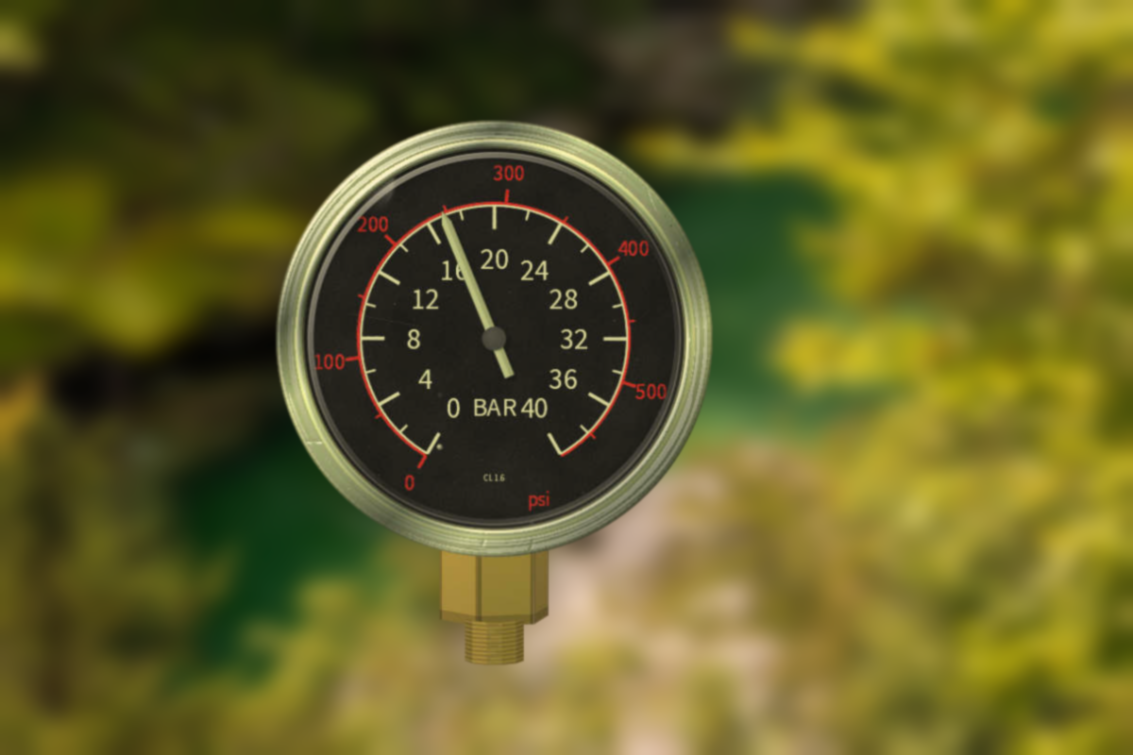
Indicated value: 17 bar
